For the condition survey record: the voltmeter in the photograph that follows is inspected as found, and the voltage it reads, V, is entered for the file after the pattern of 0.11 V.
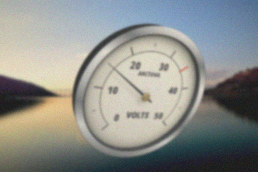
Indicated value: 15 V
